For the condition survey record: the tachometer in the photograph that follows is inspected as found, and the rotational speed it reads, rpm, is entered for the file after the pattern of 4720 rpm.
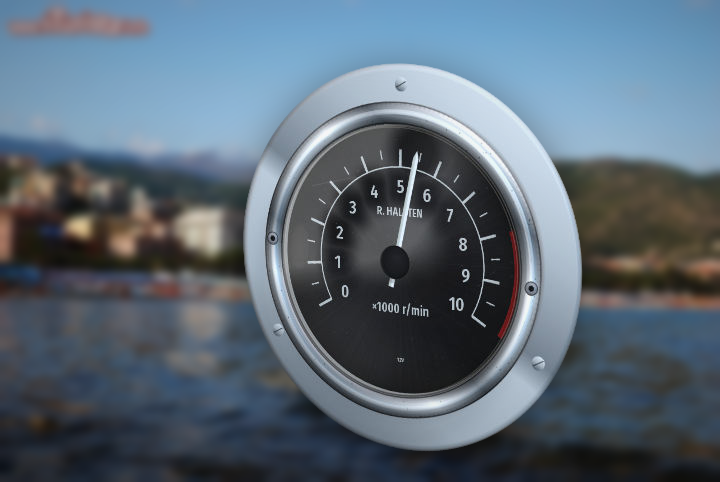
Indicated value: 5500 rpm
